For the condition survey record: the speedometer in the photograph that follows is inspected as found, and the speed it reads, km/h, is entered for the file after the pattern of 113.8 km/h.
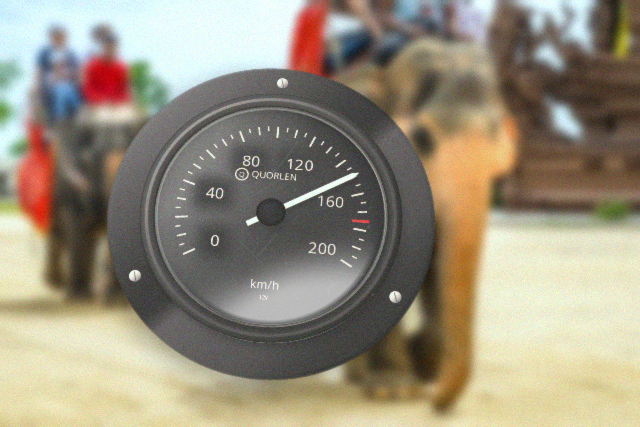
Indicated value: 150 km/h
